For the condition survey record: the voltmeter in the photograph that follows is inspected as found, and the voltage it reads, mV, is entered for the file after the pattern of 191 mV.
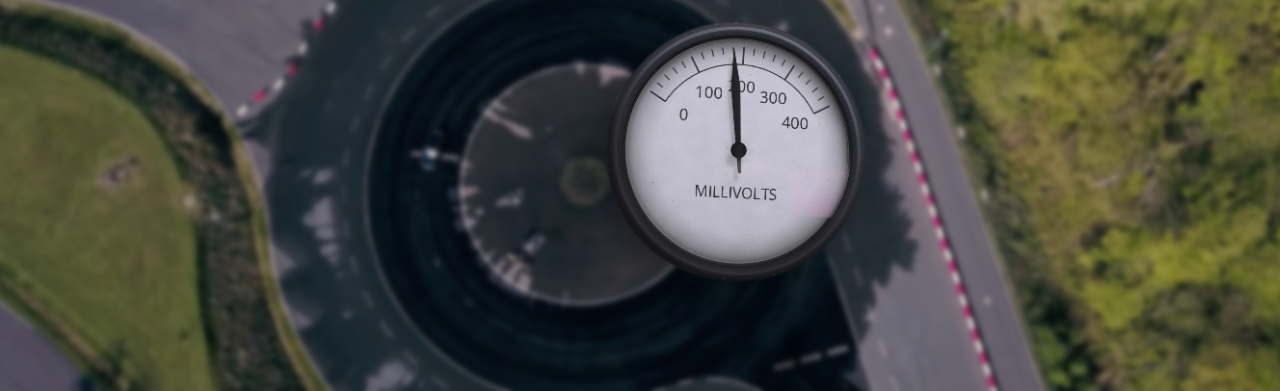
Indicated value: 180 mV
